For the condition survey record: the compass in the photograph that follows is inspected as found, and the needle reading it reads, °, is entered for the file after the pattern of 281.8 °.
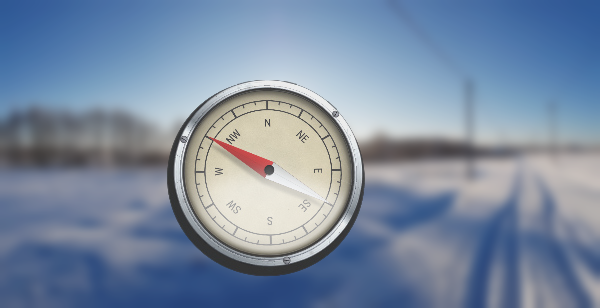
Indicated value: 300 °
